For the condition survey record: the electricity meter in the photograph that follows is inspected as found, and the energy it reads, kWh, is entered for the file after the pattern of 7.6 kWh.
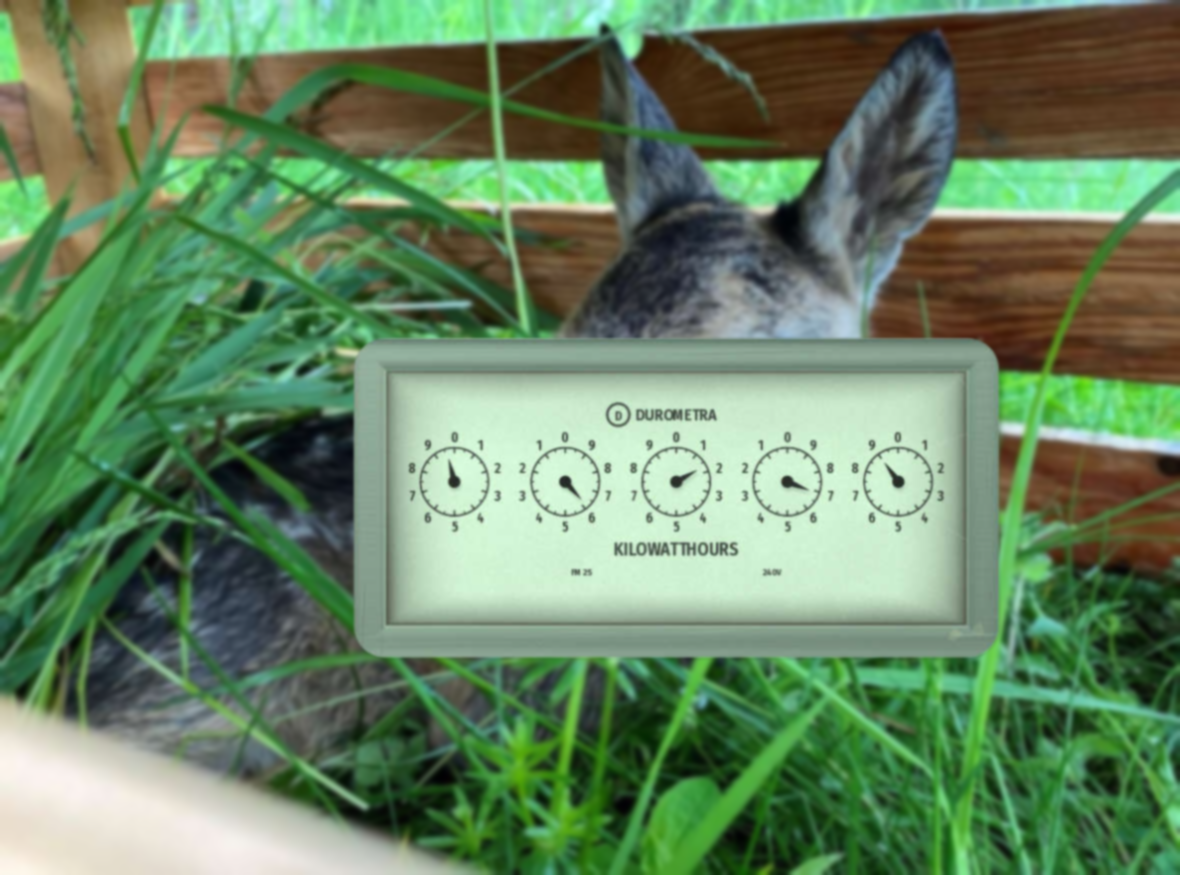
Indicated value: 96169 kWh
